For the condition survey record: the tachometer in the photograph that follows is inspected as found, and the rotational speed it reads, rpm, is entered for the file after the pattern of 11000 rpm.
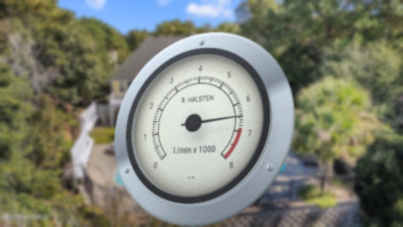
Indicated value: 6500 rpm
